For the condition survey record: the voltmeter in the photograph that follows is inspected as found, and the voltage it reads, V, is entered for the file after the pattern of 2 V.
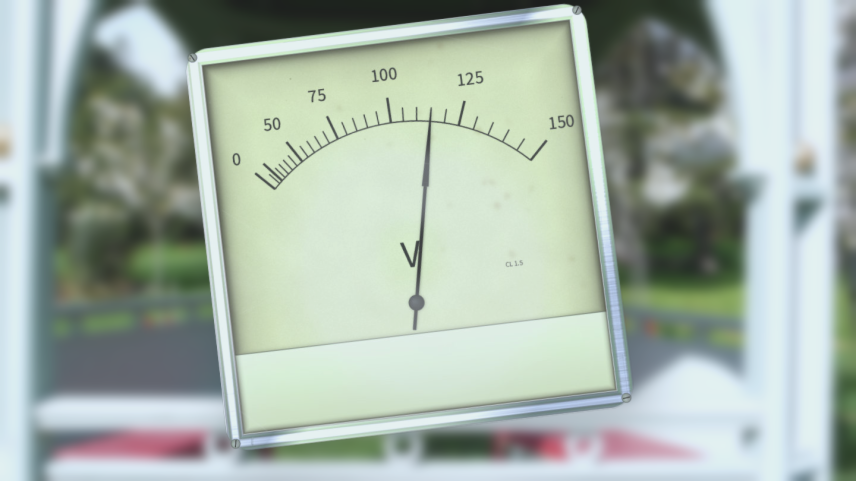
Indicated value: 115 V
